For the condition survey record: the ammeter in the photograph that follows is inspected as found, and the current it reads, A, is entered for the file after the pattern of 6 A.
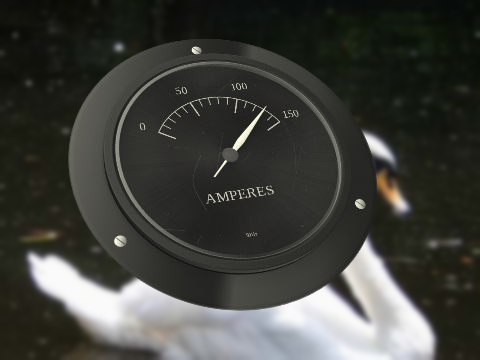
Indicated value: 130 A
